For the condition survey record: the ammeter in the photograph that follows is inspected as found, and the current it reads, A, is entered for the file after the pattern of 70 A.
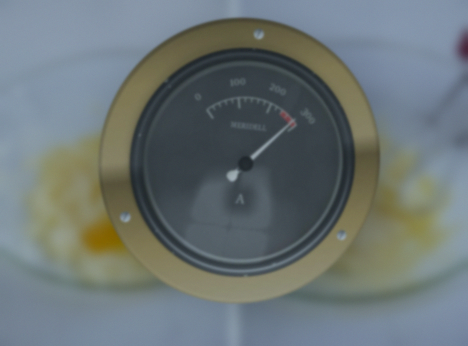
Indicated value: 280 A
